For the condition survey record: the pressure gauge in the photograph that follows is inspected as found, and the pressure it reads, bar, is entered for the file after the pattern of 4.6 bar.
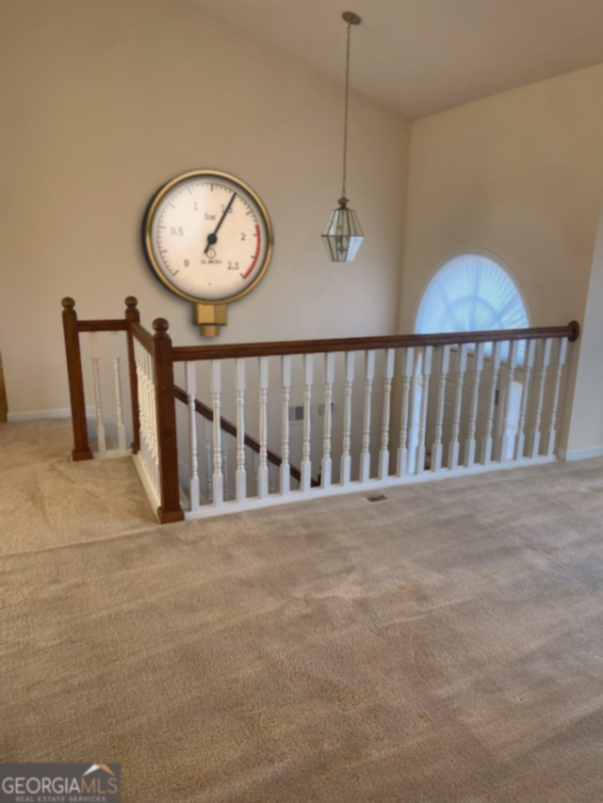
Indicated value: 1.5 bar
